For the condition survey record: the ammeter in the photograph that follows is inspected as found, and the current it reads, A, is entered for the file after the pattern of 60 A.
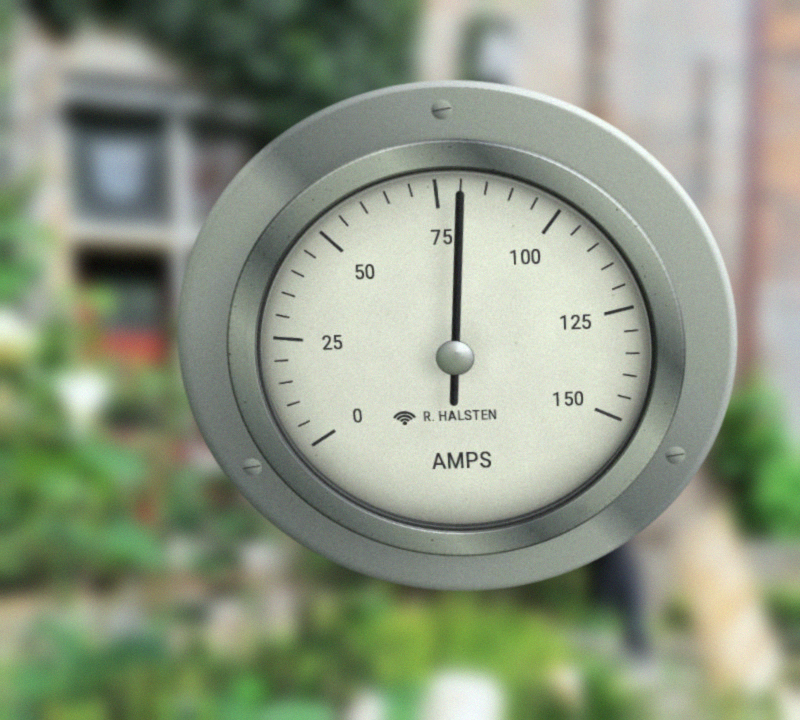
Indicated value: 80 A
